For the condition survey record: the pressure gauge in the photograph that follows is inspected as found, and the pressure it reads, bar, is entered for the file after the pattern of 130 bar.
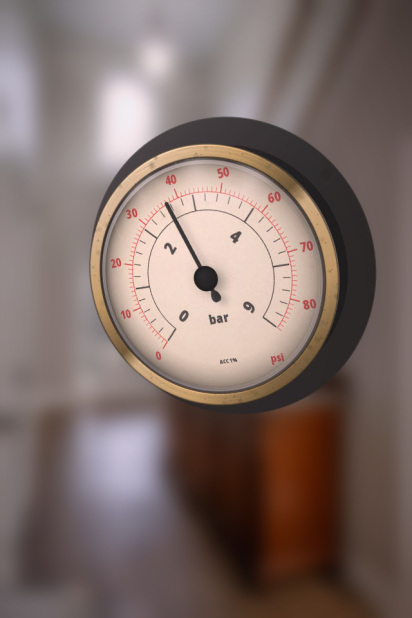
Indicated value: 2.6 bar
